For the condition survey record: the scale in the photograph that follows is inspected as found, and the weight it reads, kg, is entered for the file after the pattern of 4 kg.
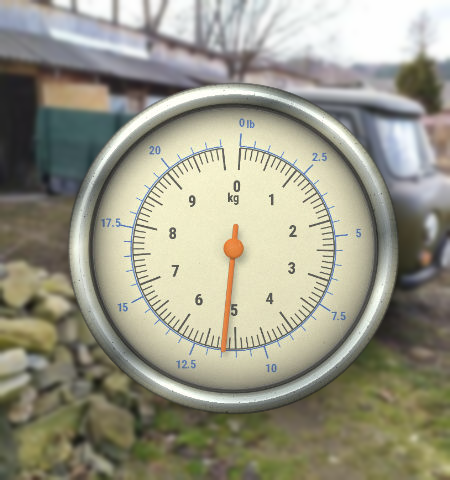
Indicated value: 5.2 kg
